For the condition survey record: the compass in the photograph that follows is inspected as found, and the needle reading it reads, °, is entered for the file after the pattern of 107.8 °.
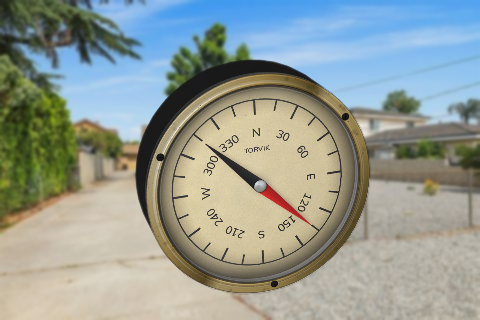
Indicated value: 135 °
